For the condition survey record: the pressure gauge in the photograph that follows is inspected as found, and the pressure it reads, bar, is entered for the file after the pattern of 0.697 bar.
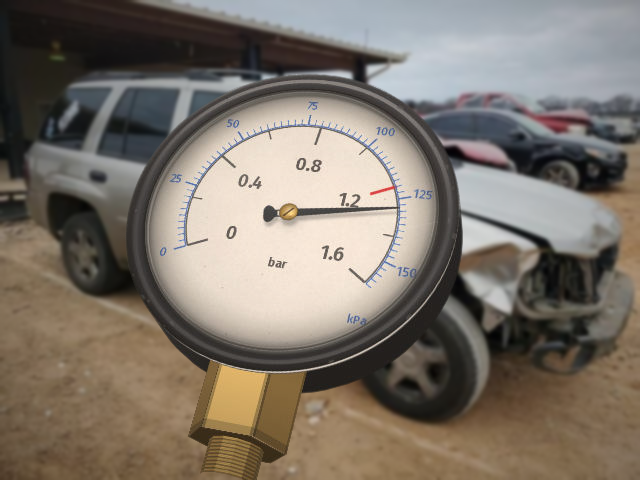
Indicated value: 1.3 bar
